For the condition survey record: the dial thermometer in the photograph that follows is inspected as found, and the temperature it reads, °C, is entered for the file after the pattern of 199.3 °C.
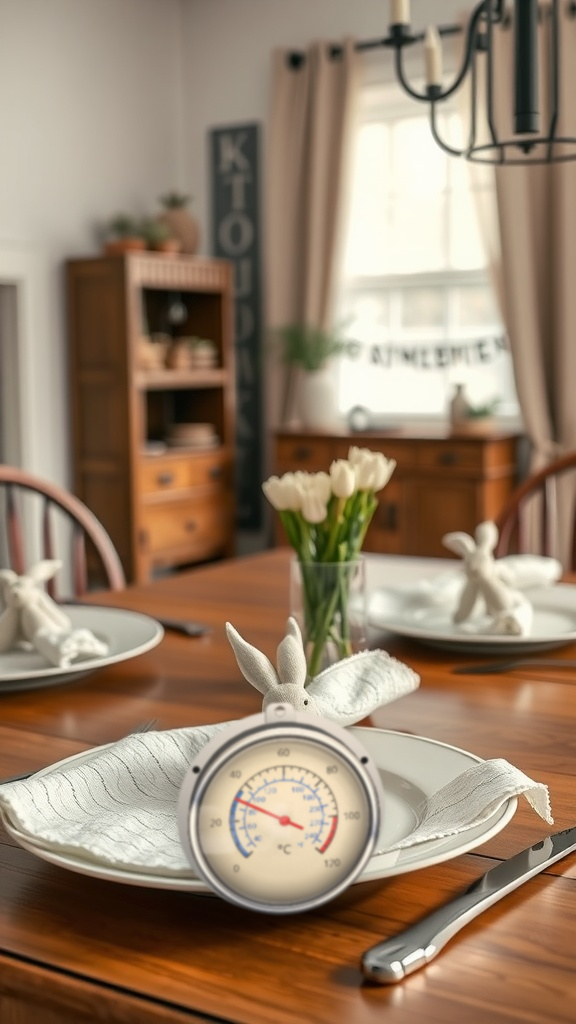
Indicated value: 32 °C
